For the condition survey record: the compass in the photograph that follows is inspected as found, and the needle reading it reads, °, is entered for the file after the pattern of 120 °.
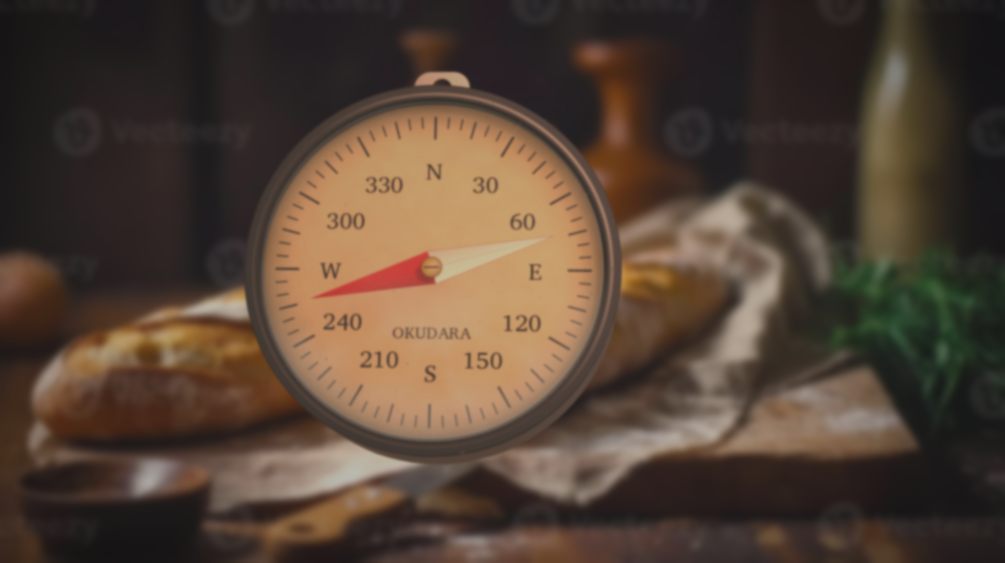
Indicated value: 255 °
